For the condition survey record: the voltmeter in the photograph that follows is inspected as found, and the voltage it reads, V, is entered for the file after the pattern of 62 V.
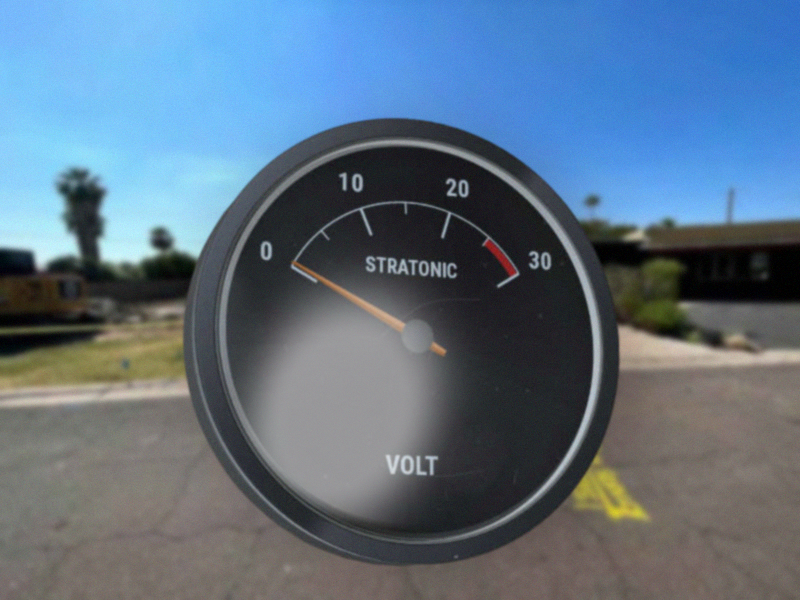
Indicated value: 0 V
